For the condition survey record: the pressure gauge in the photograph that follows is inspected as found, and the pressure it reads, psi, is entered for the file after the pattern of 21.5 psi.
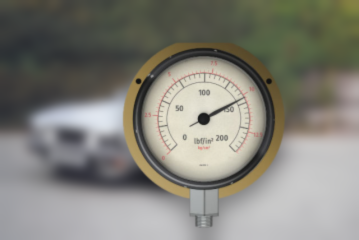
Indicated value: 145 psi
